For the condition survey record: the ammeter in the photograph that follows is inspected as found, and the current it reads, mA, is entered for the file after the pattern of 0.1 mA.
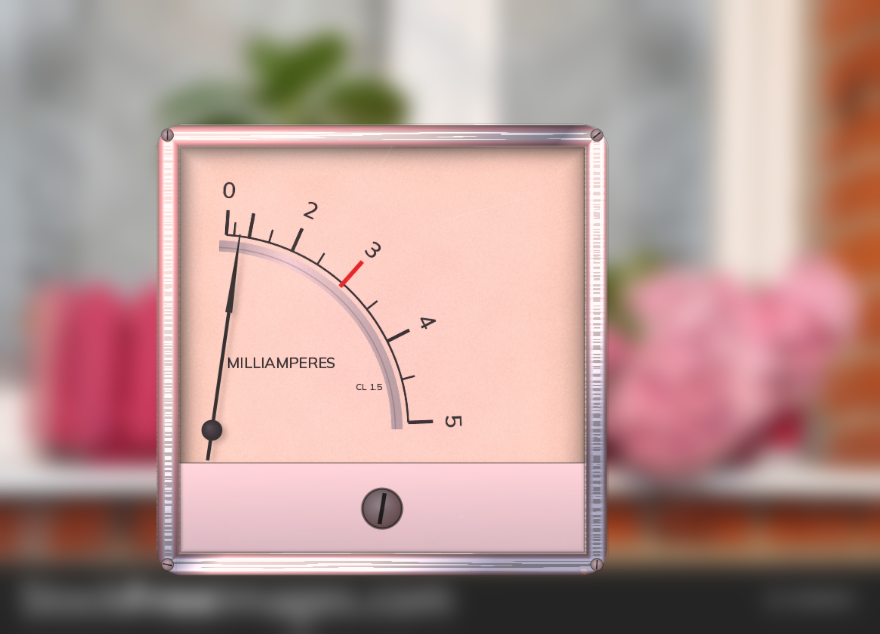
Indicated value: 0.75 mA
